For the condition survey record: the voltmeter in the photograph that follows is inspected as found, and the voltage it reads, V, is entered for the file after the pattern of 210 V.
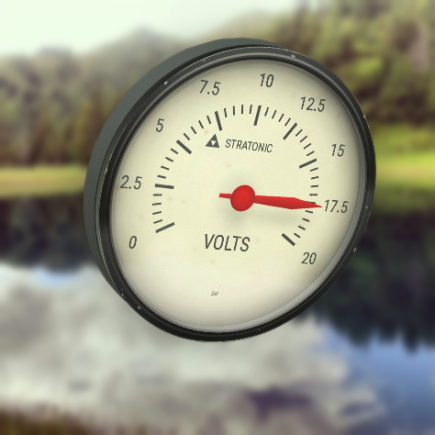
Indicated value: 17.5 V
